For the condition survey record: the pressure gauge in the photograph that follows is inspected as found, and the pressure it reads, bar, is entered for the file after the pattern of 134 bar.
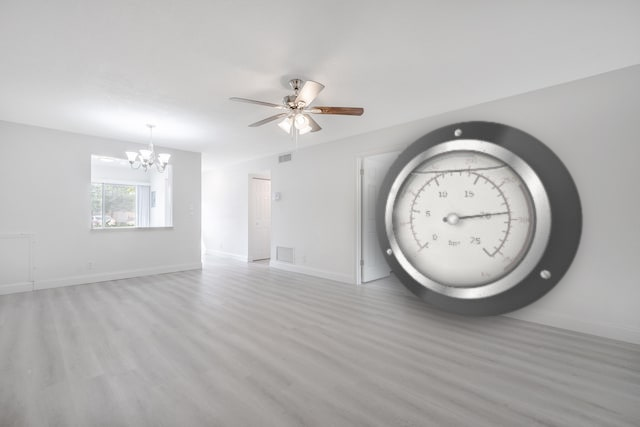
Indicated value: 20 bar
